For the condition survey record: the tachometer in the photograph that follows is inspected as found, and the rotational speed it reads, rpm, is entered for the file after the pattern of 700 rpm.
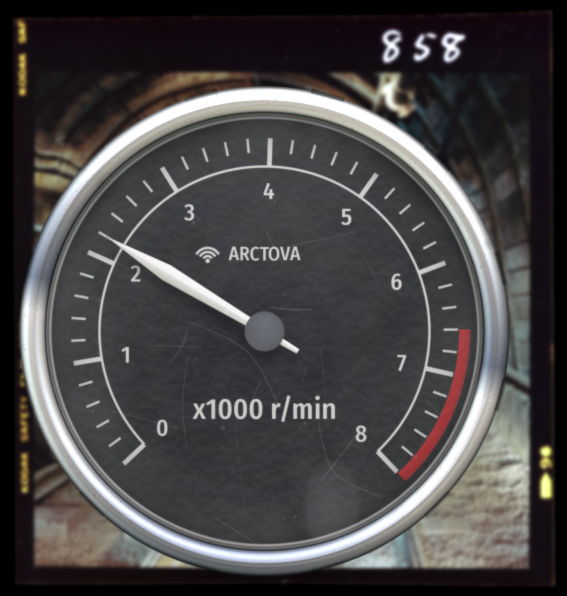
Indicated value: 2200 rpm
